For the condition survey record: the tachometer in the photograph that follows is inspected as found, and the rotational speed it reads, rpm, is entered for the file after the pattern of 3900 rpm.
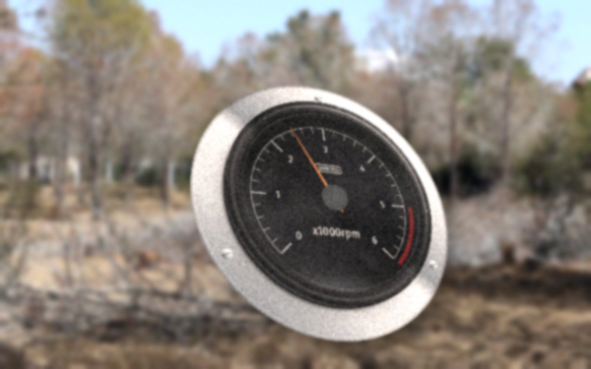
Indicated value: 2400 rpm
